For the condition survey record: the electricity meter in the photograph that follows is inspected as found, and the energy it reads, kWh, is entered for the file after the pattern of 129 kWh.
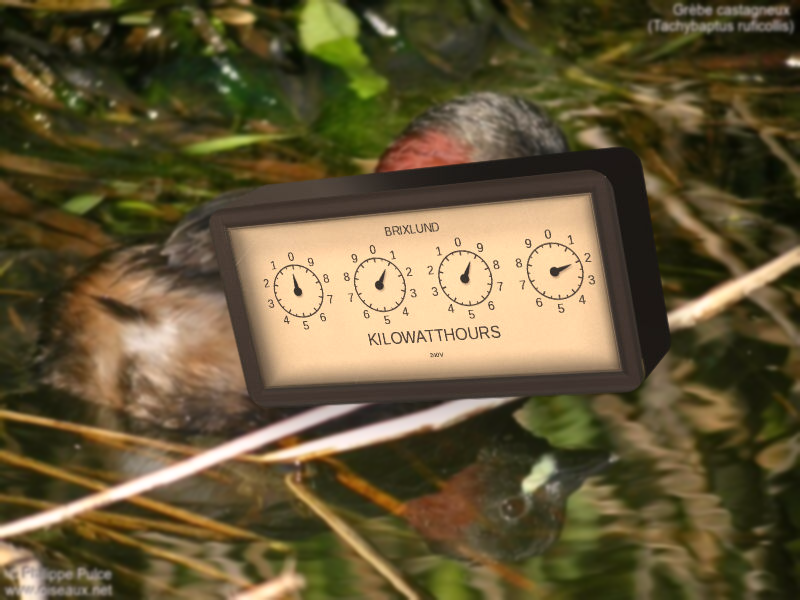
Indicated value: 92 kWh
